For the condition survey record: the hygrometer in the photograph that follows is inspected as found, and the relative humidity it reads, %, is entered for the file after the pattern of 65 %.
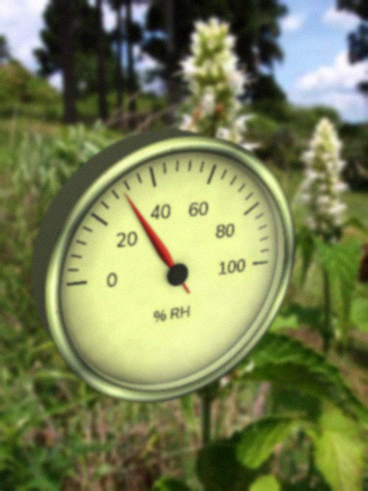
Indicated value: 30 %
